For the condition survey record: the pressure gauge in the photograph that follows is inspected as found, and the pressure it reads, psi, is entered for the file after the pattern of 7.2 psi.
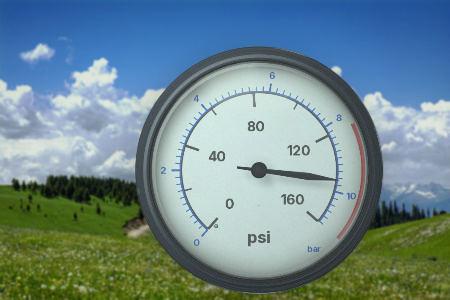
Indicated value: 140 psi
